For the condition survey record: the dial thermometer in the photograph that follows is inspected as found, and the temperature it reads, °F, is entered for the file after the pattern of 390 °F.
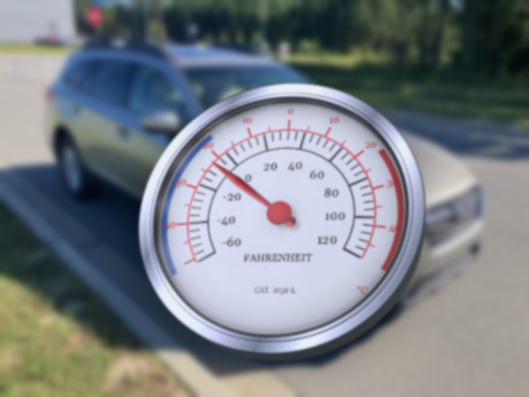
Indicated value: -8 °F
